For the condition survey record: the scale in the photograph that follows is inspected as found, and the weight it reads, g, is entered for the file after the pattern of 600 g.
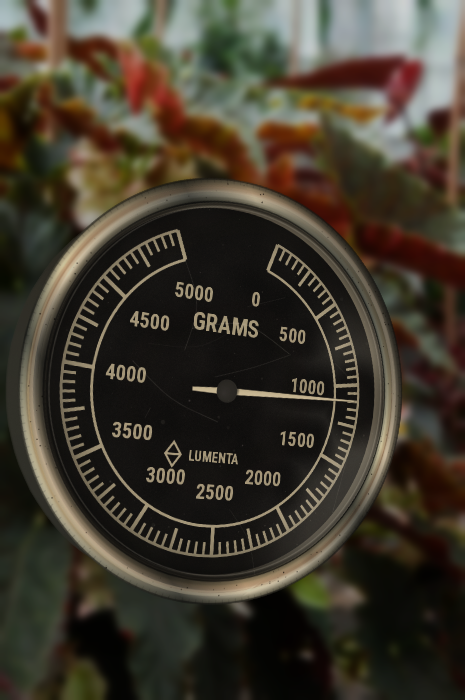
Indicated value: 1100 g
